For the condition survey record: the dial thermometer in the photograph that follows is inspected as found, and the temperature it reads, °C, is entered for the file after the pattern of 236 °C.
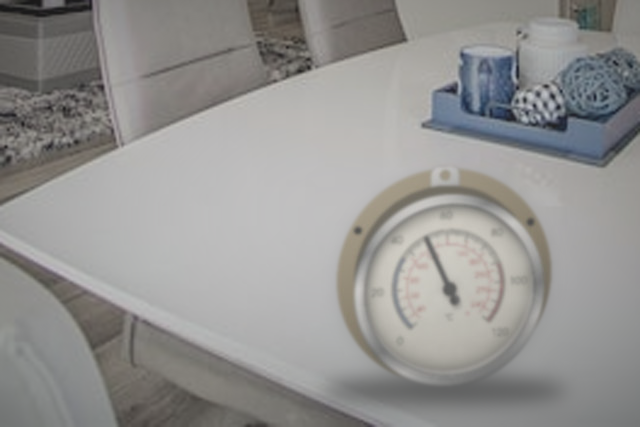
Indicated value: 50 °C
